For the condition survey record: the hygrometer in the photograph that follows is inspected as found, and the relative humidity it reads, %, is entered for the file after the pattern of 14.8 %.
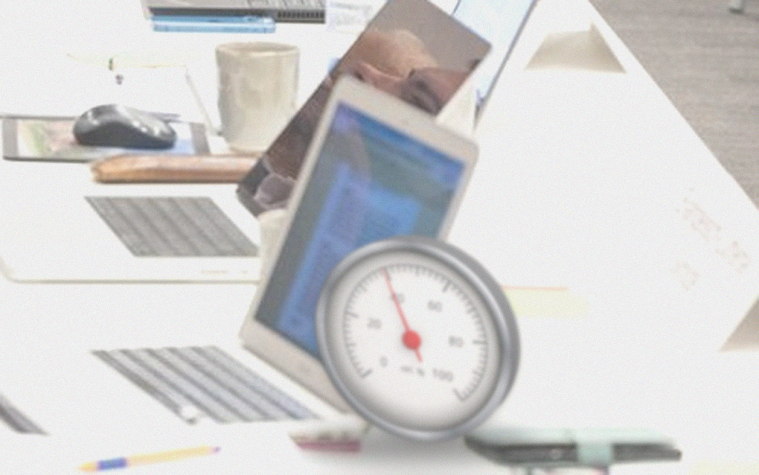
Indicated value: 40 %
